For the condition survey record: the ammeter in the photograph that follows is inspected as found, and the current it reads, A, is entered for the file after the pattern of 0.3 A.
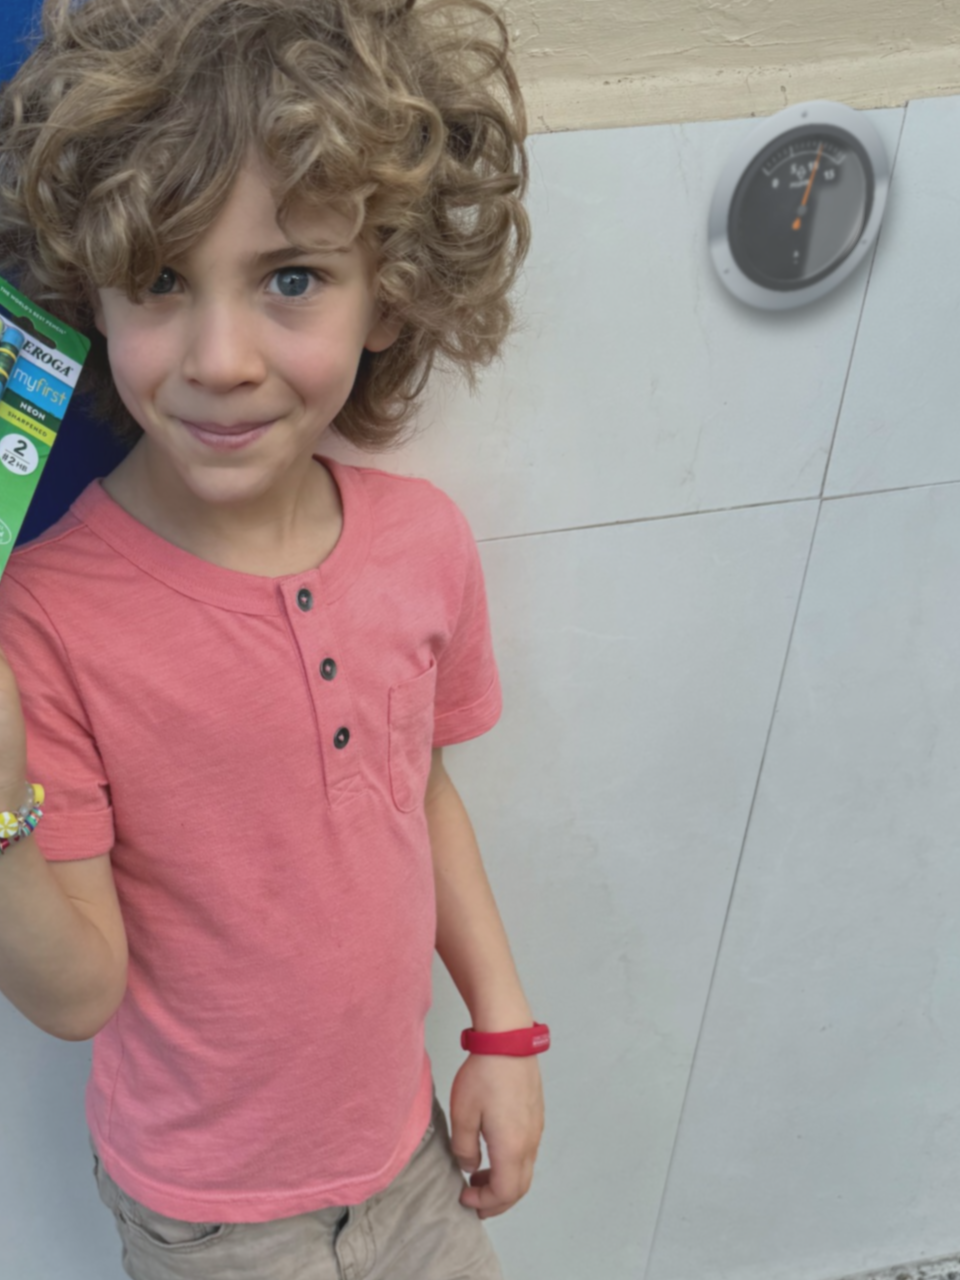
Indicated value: 10 A
